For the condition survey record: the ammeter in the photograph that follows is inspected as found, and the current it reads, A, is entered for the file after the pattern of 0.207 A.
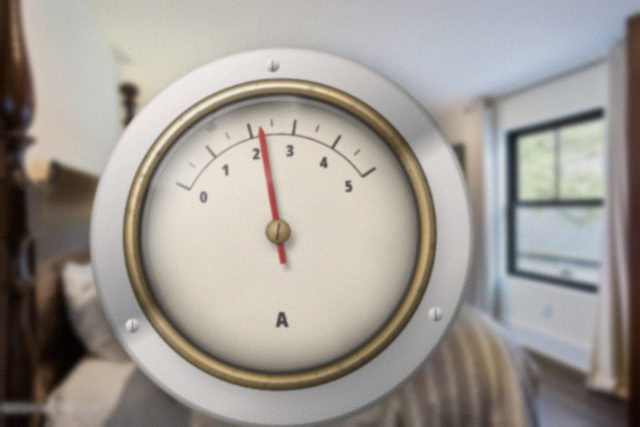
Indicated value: 2.25 A
